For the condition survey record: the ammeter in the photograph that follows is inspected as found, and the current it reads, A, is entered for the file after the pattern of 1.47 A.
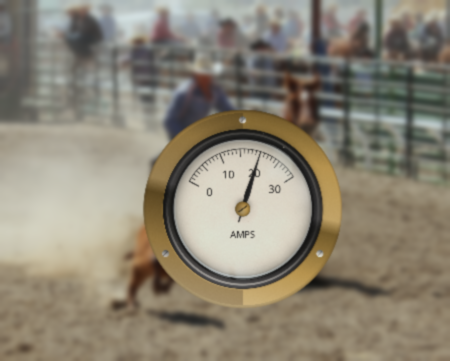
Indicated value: 20 A
